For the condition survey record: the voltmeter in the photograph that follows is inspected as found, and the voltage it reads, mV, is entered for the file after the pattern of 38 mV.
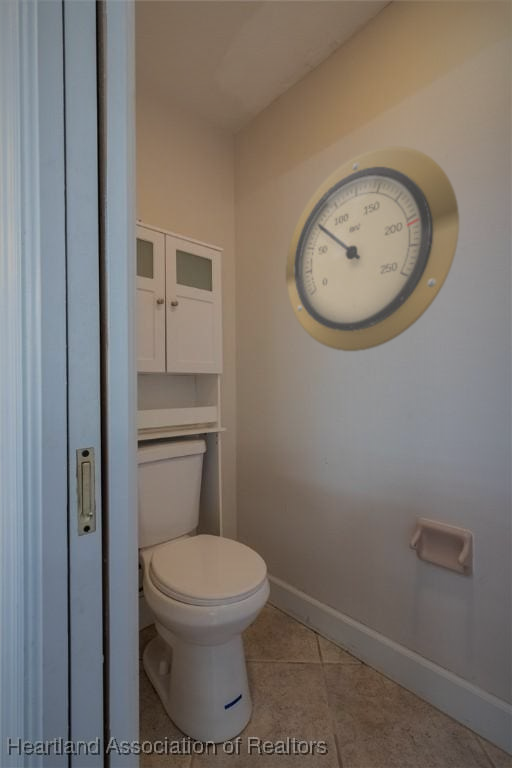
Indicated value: 75 mV
